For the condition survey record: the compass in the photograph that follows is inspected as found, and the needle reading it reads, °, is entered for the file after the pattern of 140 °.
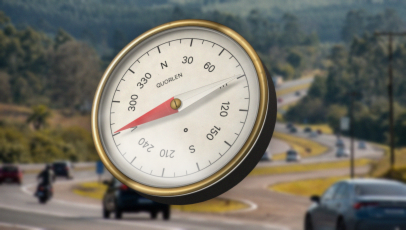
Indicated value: 270 °
